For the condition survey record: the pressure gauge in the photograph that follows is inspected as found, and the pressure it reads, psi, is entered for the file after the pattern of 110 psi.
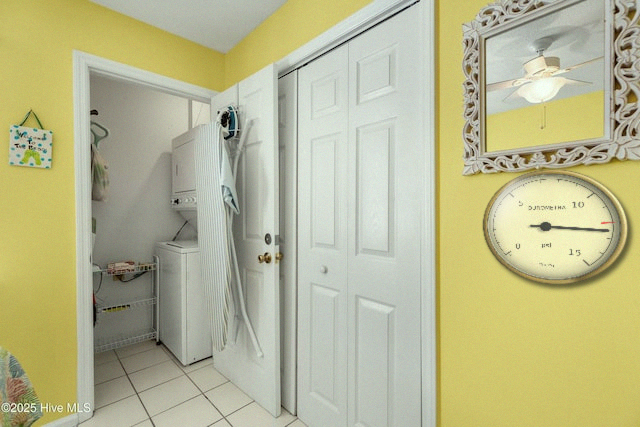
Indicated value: 12.5 psi
